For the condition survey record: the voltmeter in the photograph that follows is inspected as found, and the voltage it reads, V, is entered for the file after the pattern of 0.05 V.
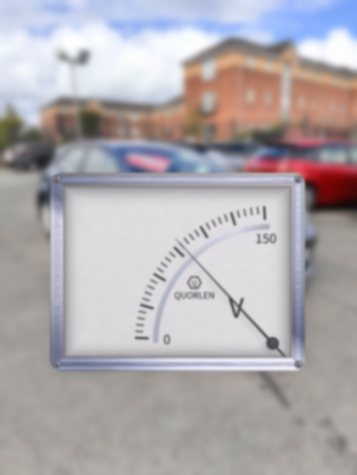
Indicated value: 80 V
